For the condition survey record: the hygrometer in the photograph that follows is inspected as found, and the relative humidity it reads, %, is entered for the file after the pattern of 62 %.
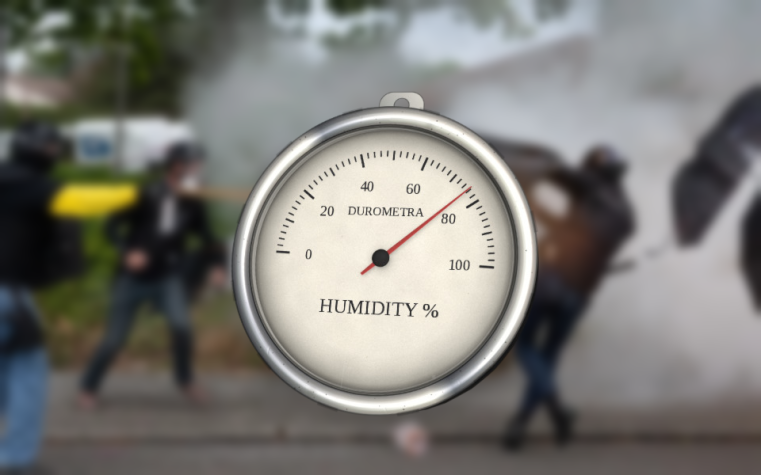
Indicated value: 76 %
